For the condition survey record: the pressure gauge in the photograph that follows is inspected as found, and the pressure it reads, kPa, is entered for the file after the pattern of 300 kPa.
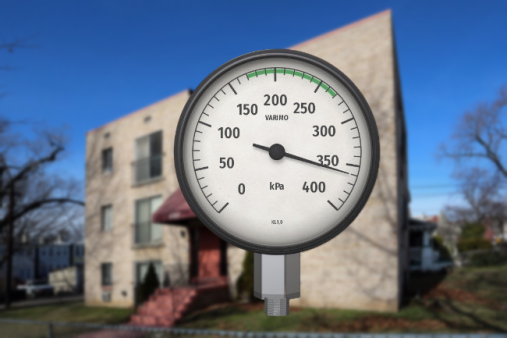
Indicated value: 360 kPa
